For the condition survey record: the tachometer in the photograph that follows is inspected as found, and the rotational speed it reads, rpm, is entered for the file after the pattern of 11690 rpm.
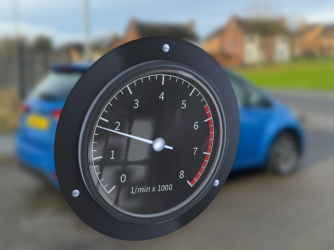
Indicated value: 1800 rpm
